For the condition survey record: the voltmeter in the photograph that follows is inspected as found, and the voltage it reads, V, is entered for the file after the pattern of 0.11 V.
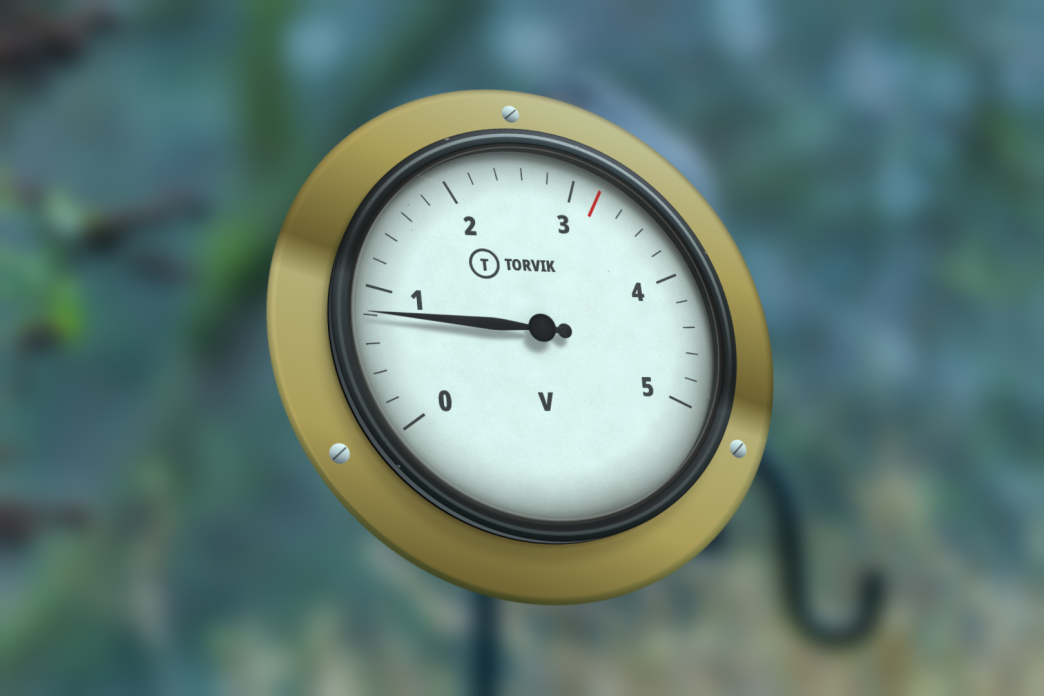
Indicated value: 0.8 V
